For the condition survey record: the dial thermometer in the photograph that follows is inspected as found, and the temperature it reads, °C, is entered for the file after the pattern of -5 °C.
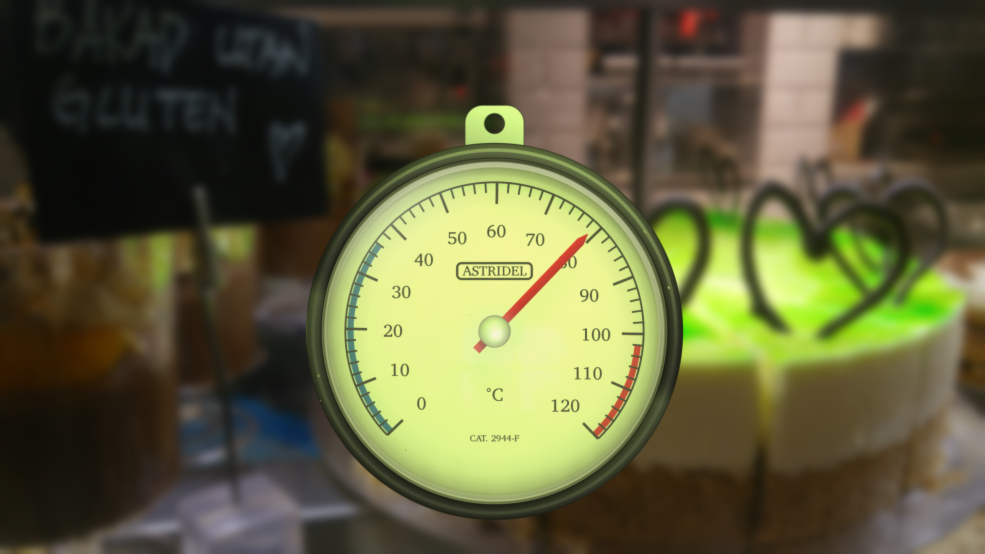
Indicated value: 79 °C
